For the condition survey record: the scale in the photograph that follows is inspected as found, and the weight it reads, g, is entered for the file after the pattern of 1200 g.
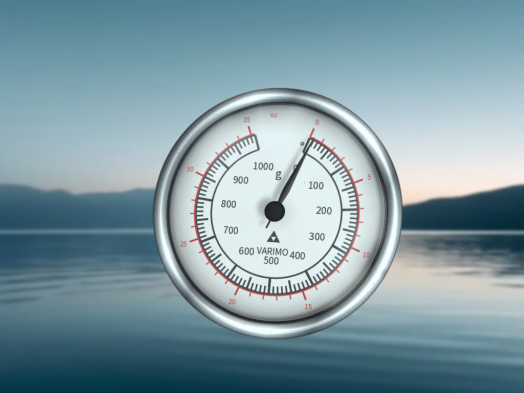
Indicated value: 10 g
